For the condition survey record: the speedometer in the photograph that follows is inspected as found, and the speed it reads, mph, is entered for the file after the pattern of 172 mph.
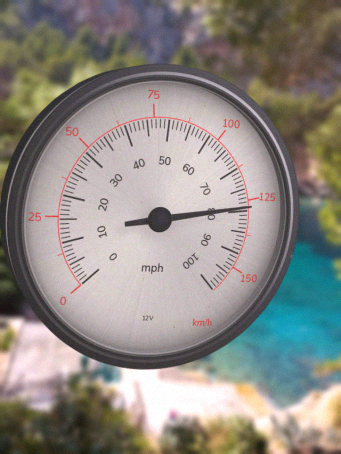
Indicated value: 79 mph
